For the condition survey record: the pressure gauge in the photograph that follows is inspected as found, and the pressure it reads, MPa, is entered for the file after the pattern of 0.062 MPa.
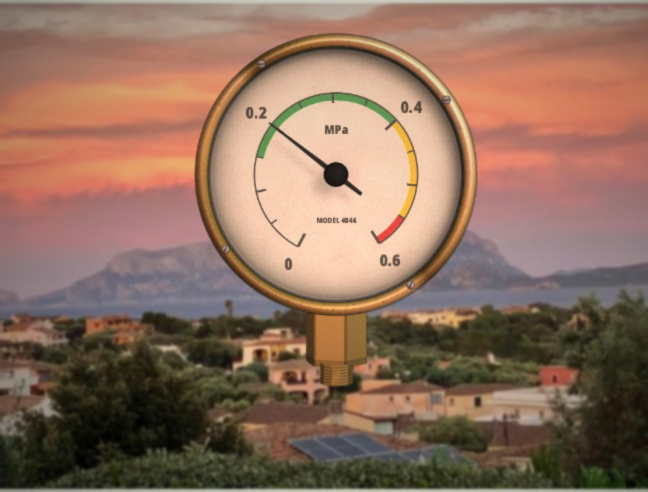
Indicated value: 0.2 MPa
